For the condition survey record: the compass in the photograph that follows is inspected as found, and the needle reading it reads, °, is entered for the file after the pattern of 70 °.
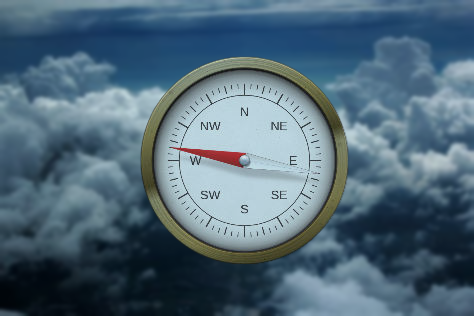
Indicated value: 280 °
